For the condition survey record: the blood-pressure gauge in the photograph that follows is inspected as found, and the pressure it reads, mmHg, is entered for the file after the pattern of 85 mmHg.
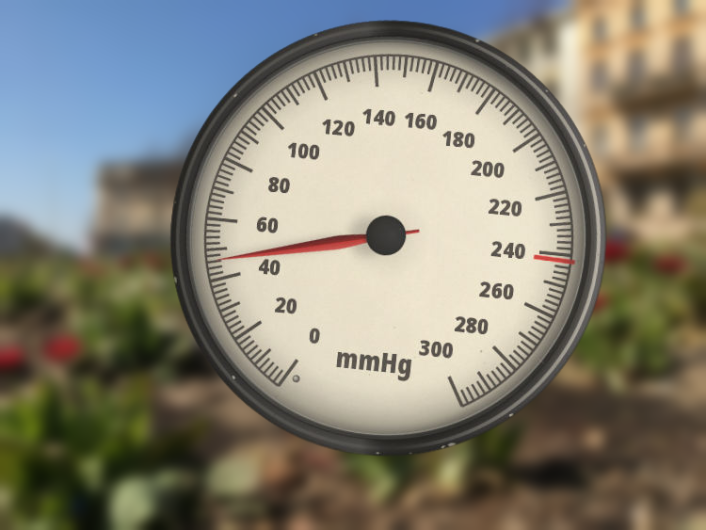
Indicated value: 46 mmHg
